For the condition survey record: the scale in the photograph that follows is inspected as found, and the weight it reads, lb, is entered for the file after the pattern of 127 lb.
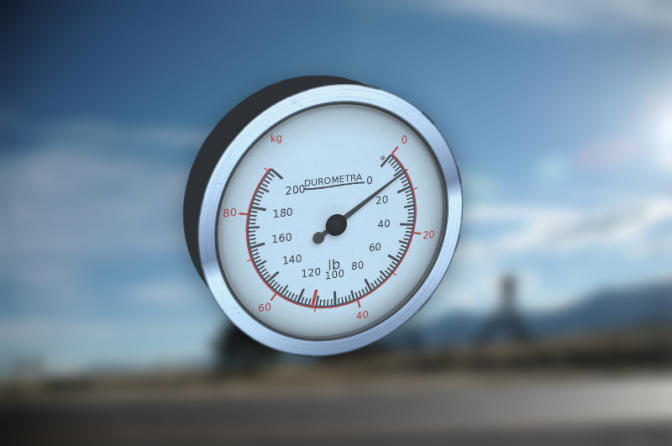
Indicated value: 10 lb
